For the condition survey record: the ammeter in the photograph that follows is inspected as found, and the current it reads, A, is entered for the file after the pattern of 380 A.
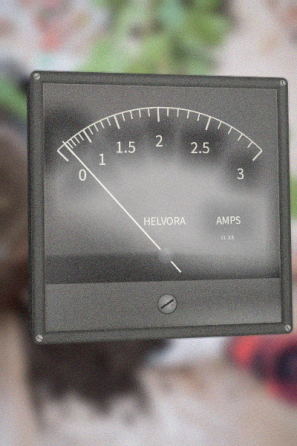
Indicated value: 0.5 A
